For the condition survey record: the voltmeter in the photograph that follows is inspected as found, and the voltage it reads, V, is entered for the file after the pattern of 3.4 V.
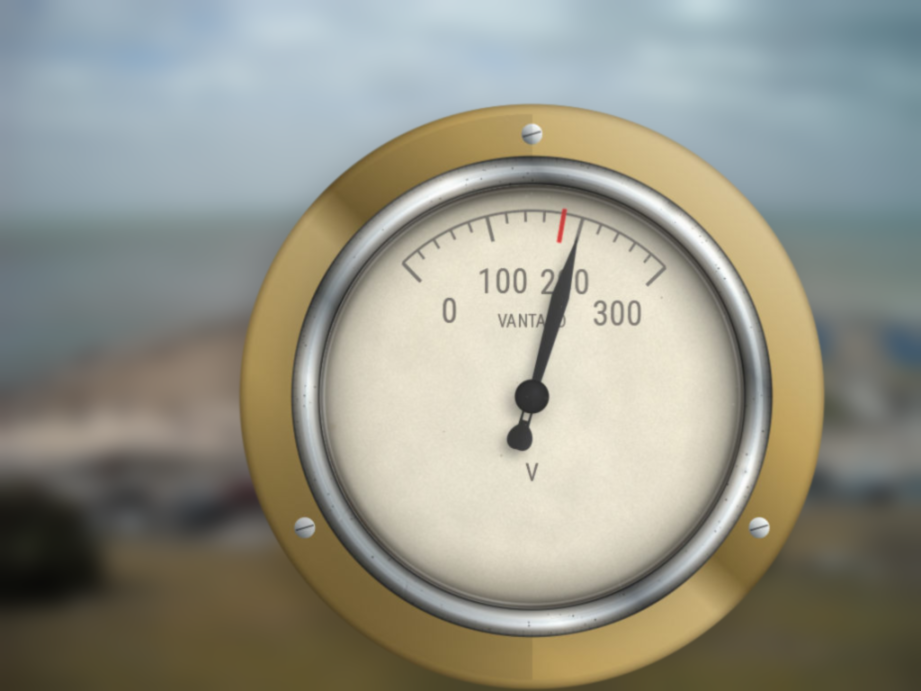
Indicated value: 200 V
